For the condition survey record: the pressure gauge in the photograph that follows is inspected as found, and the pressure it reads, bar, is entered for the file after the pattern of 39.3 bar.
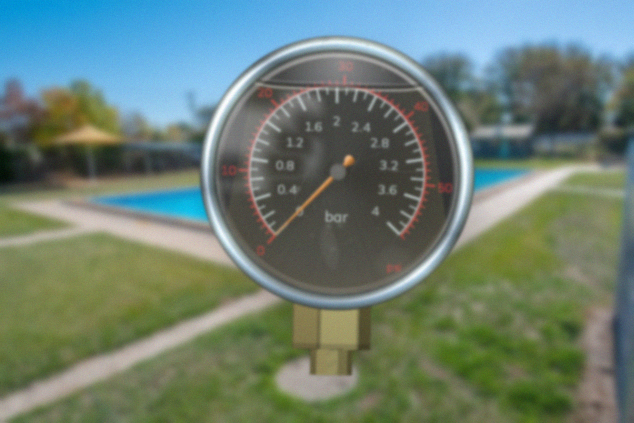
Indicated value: 0 bar
